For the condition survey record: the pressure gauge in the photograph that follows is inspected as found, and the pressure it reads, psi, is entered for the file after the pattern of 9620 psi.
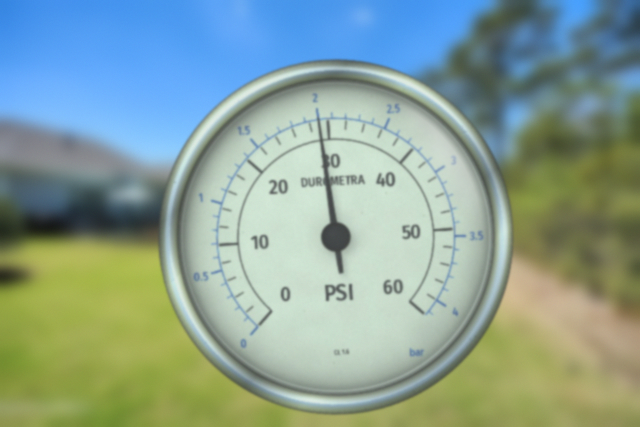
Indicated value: 29 psi
